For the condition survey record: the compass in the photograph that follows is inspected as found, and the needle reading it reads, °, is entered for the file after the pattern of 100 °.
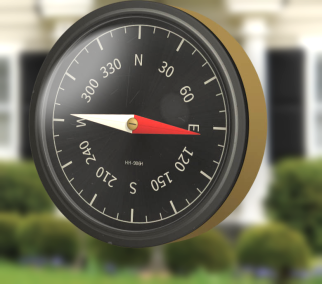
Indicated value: 95 °
